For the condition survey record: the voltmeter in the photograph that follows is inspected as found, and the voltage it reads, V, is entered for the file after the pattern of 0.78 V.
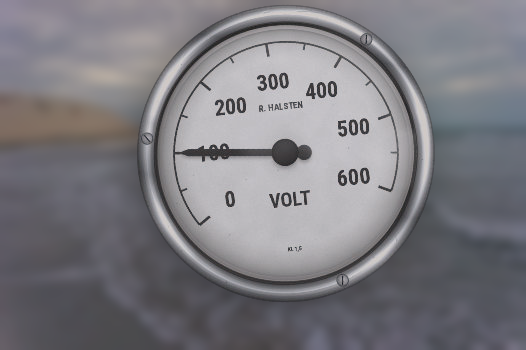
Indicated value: 100 V
